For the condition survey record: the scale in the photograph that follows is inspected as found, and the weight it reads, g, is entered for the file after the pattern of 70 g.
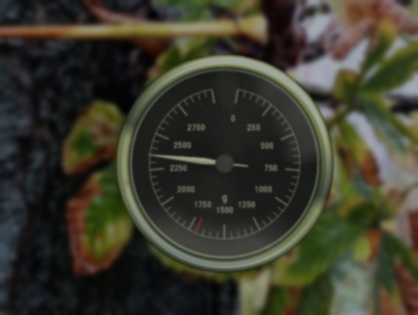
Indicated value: 2350 g
